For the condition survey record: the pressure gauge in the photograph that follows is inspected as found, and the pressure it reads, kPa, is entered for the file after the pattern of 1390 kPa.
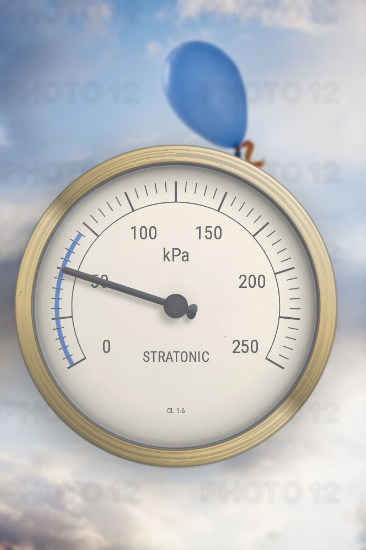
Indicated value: 50 kPa
